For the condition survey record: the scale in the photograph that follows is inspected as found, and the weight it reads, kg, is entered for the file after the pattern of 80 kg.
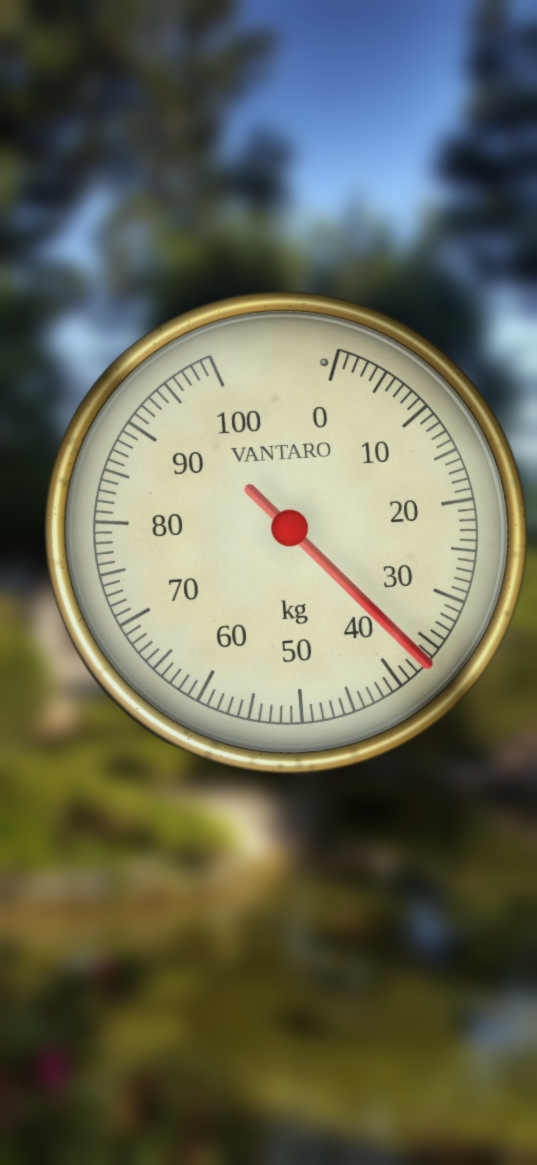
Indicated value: 37 kg
